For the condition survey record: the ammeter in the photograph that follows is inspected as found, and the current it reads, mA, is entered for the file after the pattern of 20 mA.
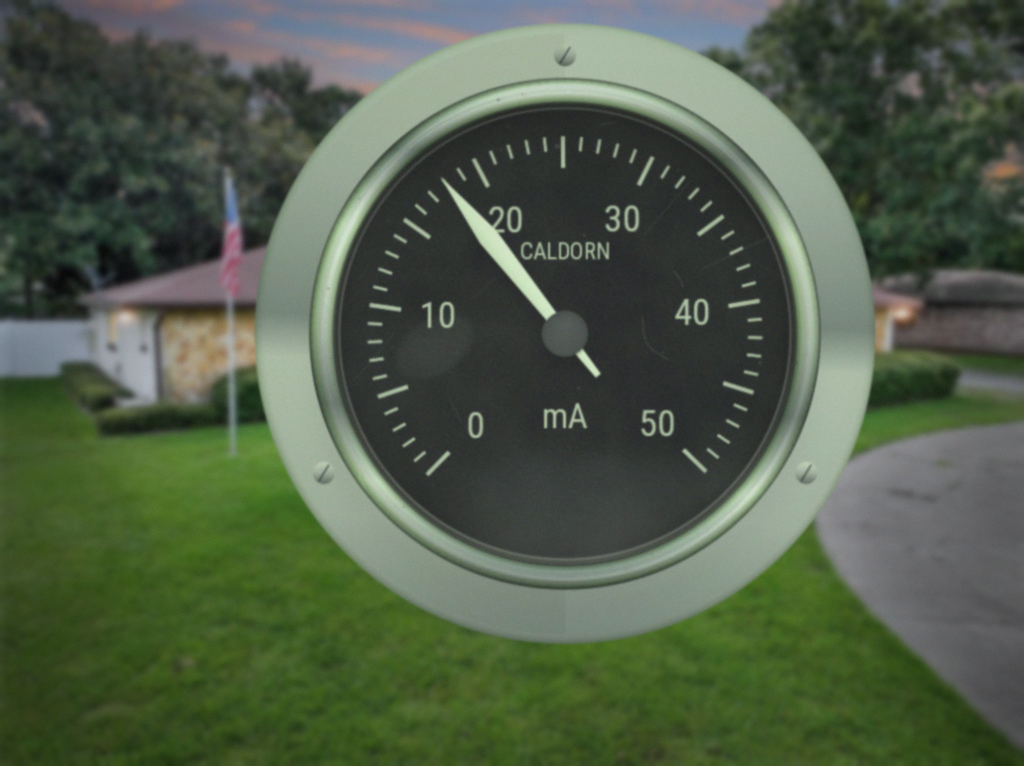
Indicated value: 18 mA
